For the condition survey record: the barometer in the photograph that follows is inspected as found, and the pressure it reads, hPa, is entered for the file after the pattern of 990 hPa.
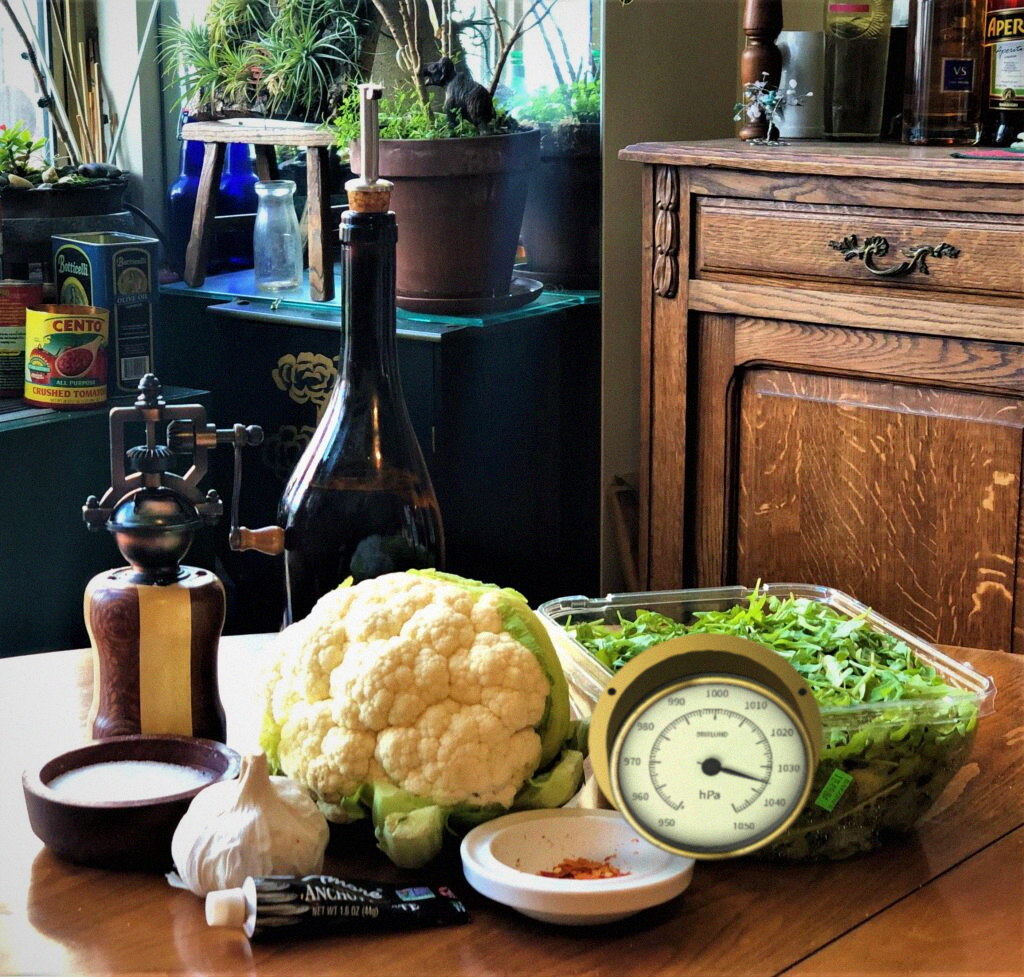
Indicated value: 1035 hPa
